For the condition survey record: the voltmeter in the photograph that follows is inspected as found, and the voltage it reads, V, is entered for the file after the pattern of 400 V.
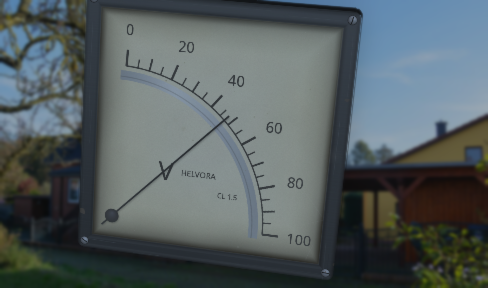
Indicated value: 47.5 V
